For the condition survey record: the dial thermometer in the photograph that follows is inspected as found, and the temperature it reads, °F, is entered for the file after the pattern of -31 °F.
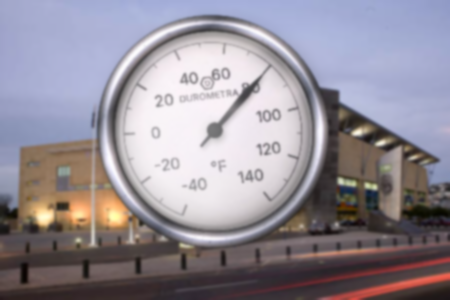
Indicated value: 80 °F
